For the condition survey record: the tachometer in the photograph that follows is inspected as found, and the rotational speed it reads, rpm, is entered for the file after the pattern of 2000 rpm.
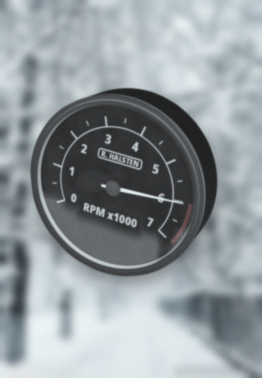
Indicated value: 6000 rpm
